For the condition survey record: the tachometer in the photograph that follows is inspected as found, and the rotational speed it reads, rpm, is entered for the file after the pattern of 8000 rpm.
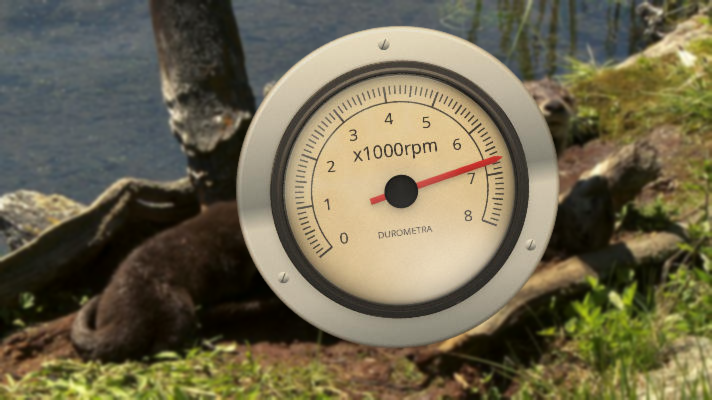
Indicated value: 6700 rpm
